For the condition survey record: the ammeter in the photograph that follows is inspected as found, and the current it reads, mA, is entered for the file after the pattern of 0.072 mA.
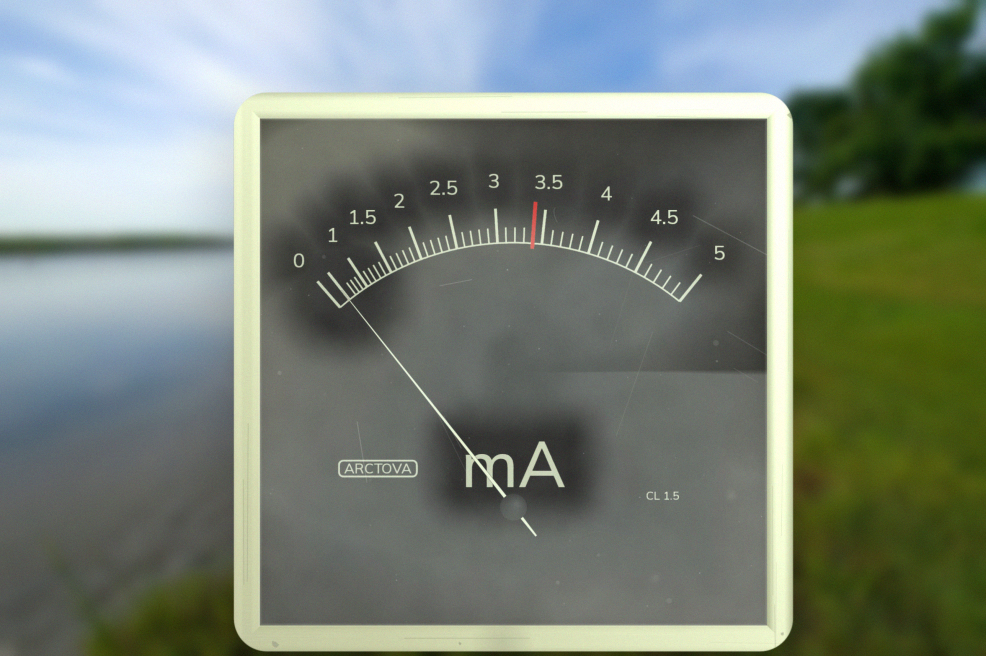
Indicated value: 0.5 mA
